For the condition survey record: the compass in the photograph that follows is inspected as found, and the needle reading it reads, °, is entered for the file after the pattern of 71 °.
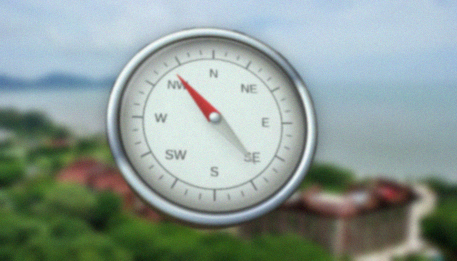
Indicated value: 320 °
